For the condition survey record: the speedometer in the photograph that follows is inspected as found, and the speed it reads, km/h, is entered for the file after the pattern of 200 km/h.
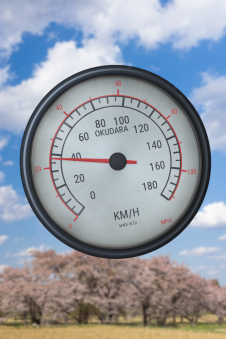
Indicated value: 37.5 km/h
